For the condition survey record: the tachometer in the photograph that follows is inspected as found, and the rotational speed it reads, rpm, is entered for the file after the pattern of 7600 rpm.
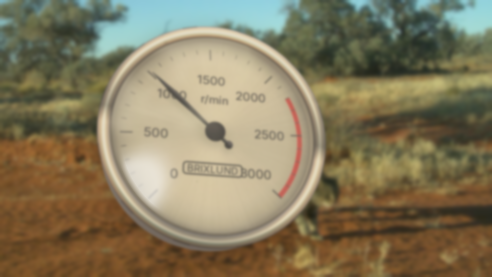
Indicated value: 1000 rpm
